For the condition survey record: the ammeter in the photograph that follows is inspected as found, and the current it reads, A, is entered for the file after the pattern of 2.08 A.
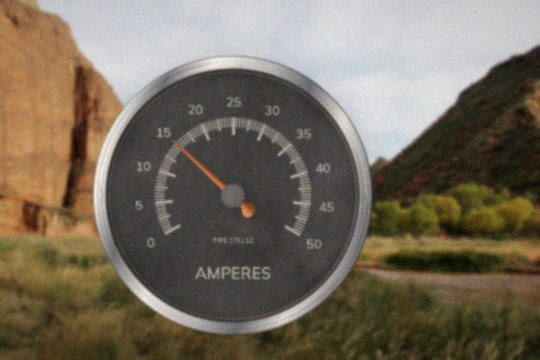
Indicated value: 15 A
